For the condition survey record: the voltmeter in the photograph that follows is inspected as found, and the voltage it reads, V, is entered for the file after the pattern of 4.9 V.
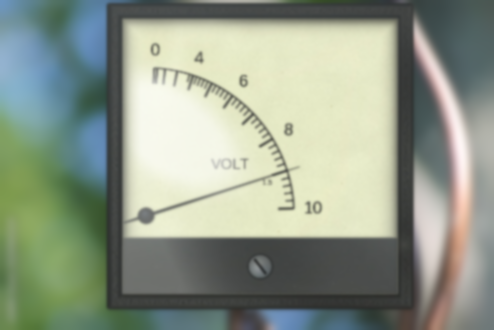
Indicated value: 9 V
